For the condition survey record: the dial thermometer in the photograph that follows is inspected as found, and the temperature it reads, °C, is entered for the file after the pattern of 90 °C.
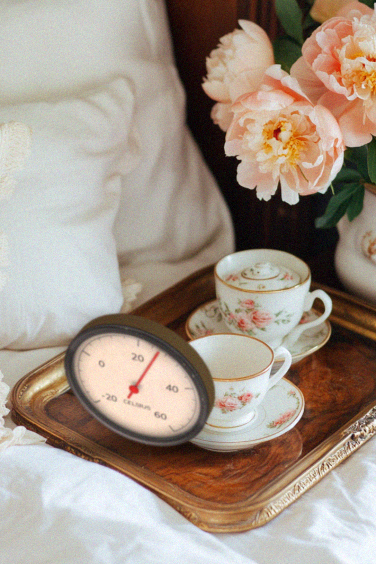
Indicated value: 26 °C
